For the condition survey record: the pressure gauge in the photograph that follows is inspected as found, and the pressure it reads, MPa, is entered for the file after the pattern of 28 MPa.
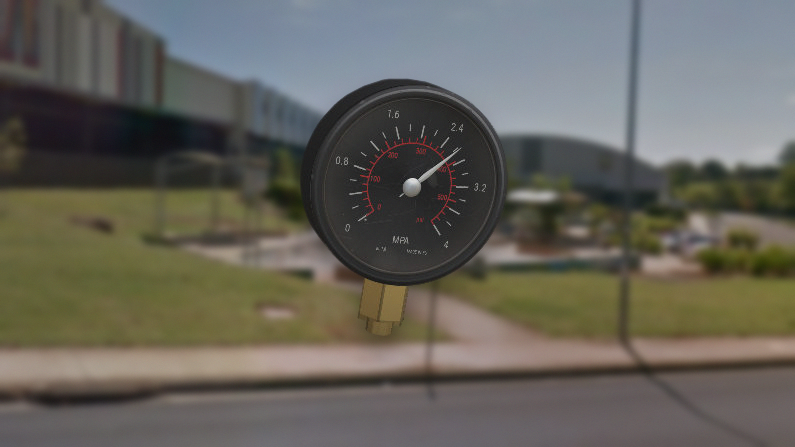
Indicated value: 2.6 MPa
